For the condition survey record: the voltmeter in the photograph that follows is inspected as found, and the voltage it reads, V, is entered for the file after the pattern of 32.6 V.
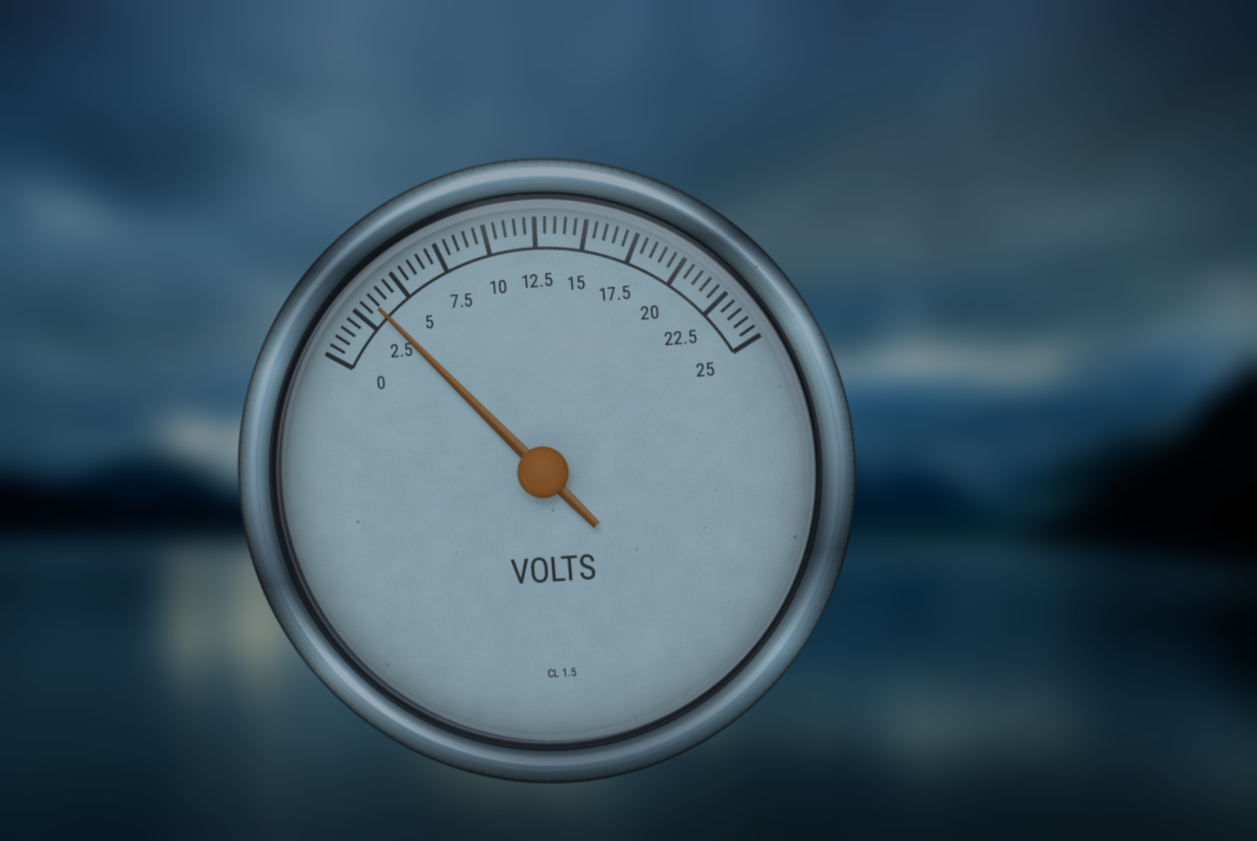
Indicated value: 3.5 V
